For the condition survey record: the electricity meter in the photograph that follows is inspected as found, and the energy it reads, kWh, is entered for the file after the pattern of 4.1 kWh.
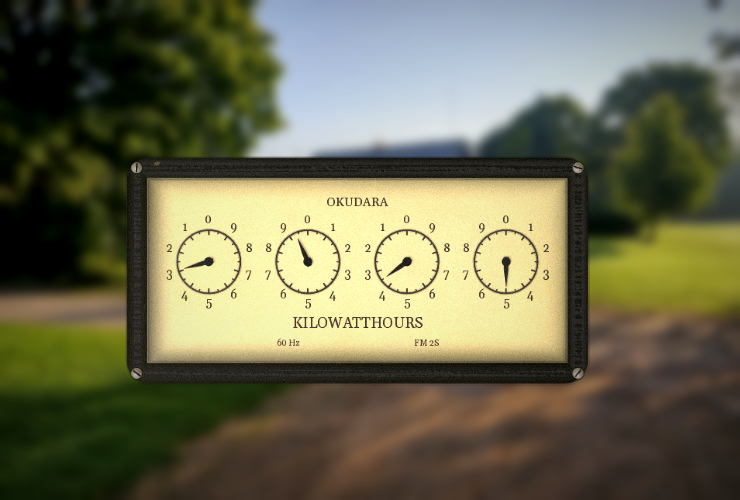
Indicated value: 2935 kWh
